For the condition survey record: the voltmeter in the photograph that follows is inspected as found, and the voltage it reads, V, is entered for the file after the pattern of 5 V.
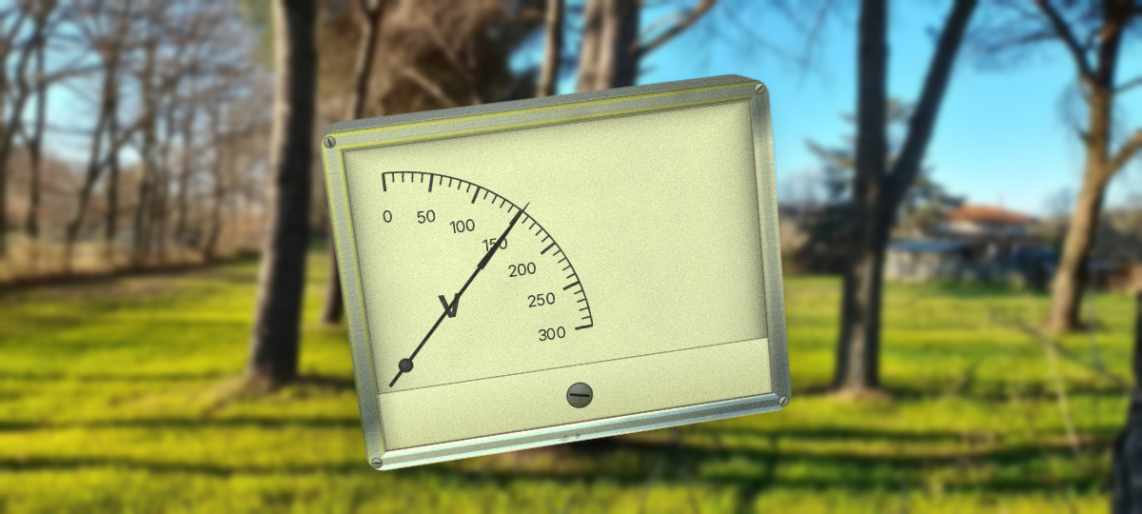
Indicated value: 150 V
